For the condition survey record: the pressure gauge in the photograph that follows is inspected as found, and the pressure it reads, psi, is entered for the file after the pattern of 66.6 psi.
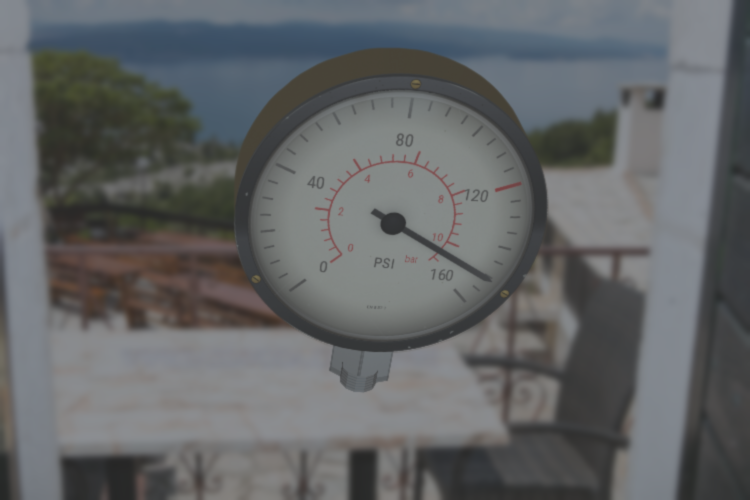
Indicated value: 150 psi
